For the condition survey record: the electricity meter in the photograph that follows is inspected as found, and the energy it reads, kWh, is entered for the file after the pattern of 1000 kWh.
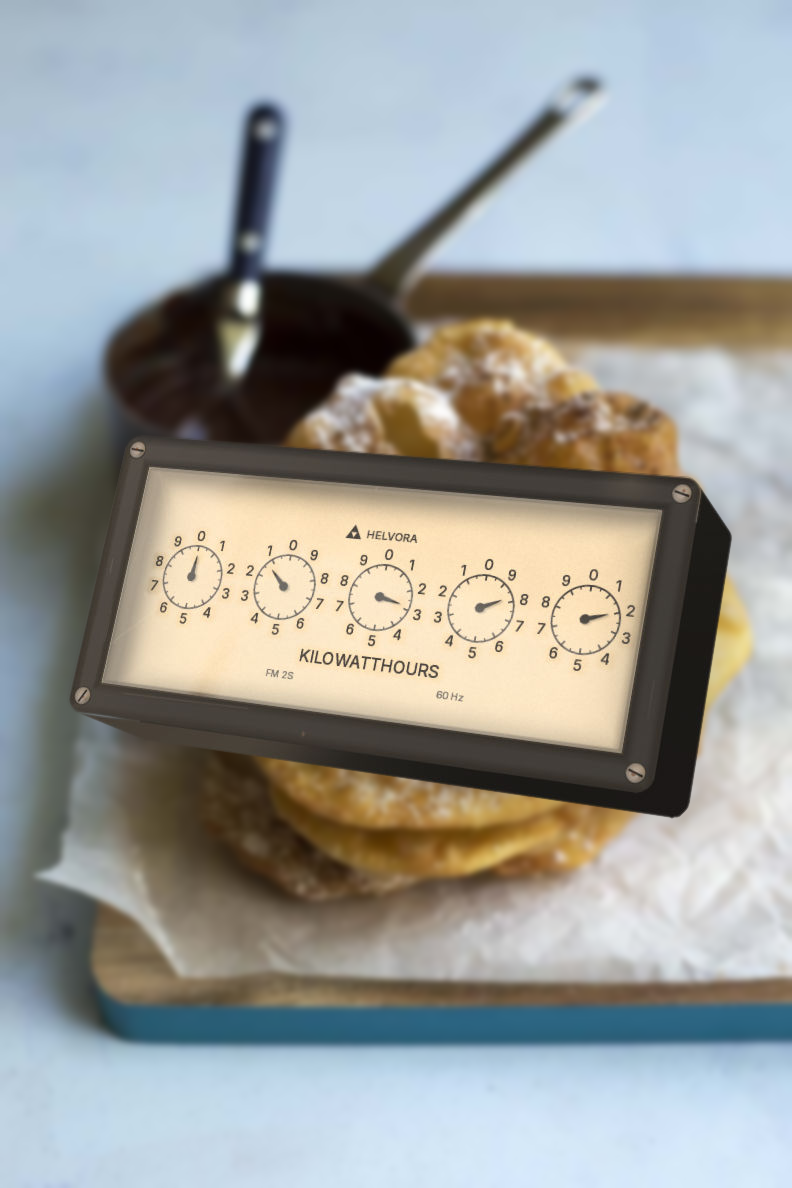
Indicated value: 1282 kWh
